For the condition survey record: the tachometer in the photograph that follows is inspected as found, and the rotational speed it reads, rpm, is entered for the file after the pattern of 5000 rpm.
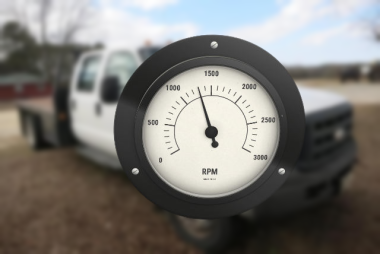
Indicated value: 1300 rpm
